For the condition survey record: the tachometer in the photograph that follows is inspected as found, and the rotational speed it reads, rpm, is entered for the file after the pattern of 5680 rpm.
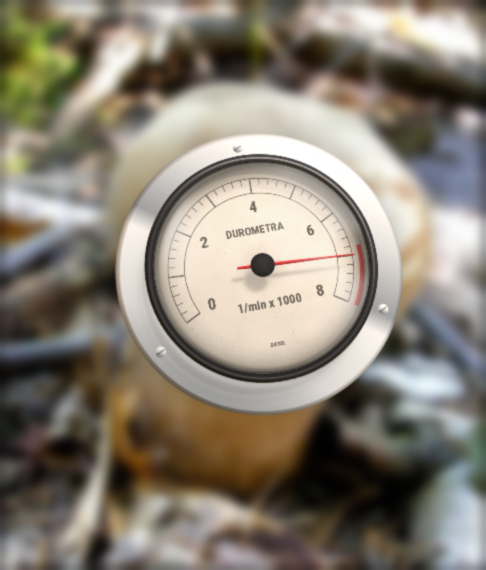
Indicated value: 7000 rpm
